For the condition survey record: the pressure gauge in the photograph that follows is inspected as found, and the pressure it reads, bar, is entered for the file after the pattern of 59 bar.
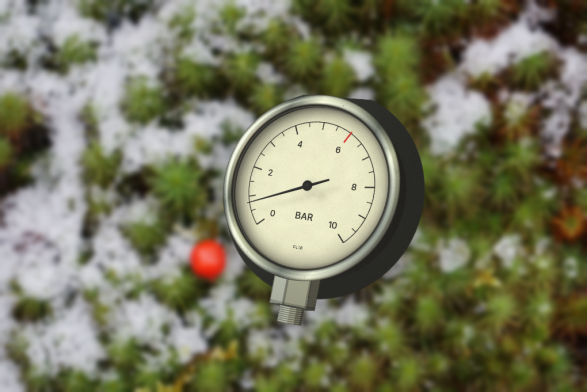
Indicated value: 0.75 bar
